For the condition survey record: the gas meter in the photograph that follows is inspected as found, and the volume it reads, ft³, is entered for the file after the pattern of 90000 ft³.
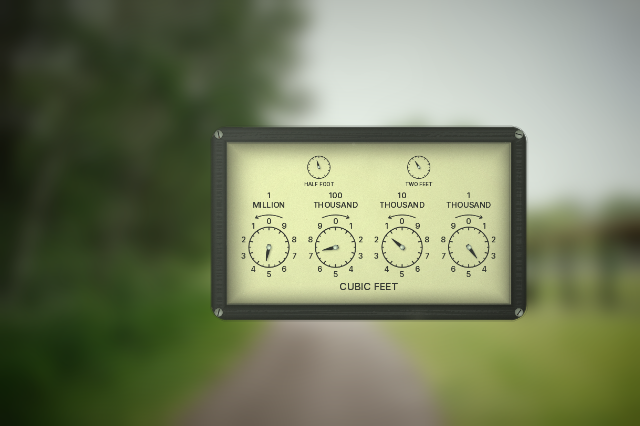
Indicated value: 471400 ft³
